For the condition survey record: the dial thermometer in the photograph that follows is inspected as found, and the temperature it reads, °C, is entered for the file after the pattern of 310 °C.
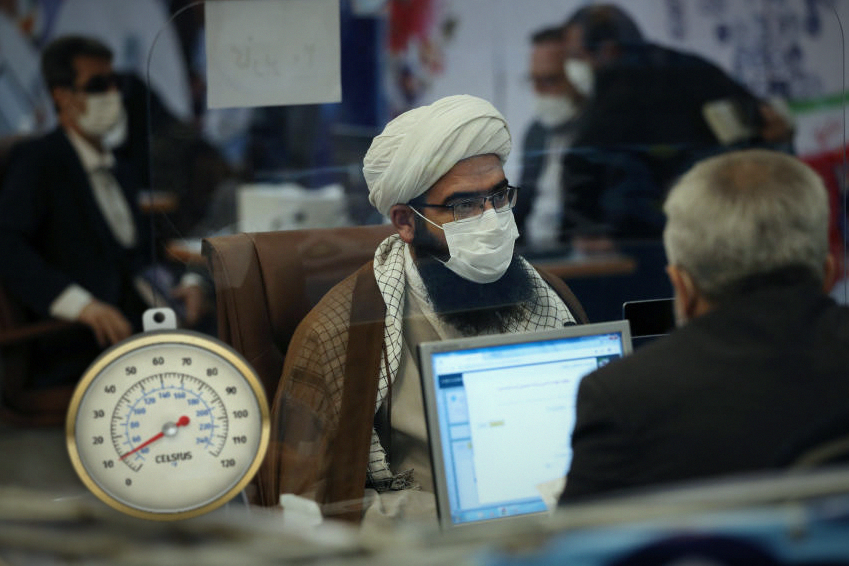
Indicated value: 10 °C
